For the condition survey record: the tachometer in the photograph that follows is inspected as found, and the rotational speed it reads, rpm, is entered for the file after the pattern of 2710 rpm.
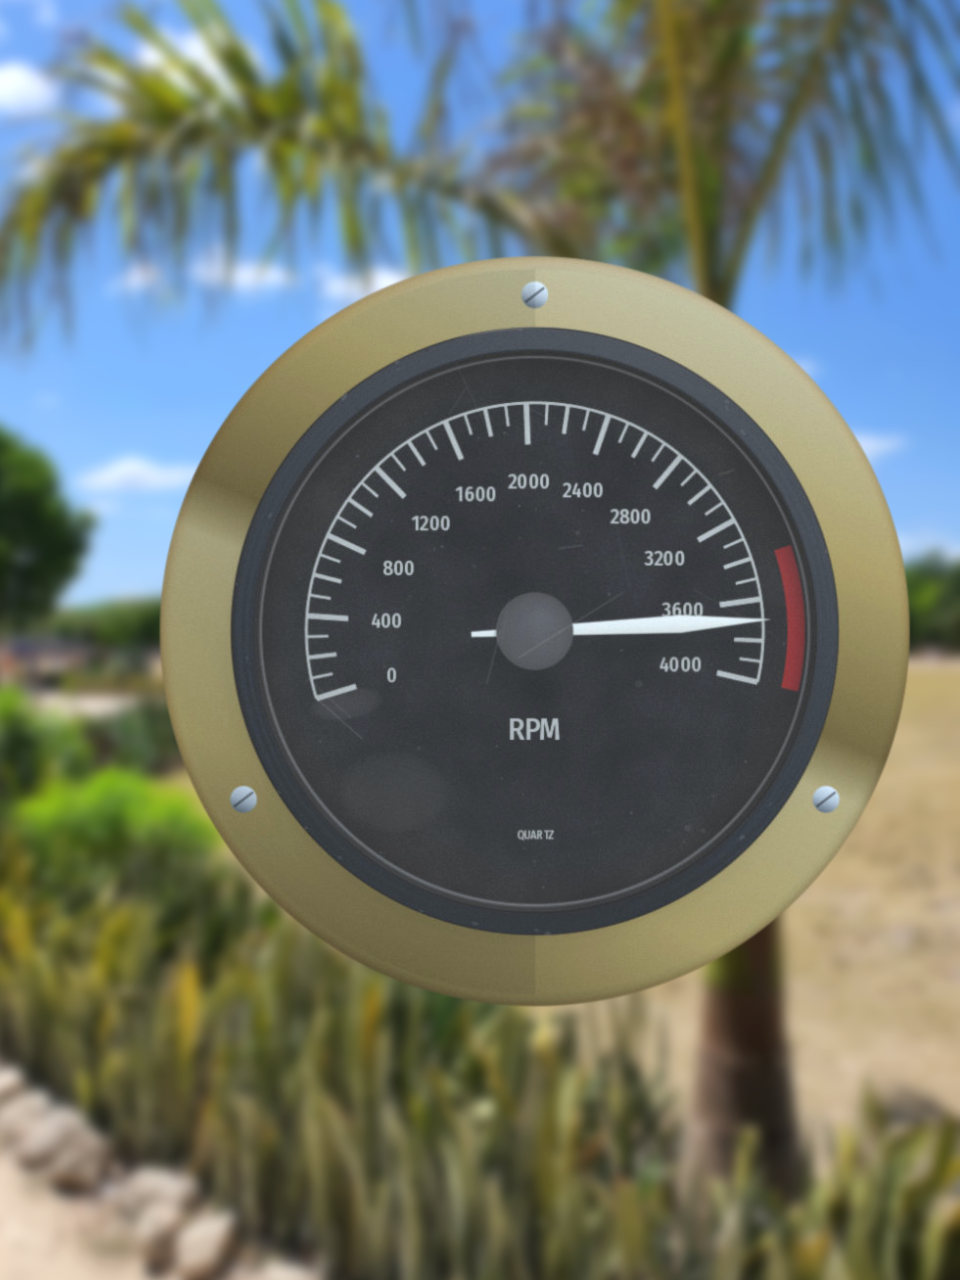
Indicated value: 3700 rpm
